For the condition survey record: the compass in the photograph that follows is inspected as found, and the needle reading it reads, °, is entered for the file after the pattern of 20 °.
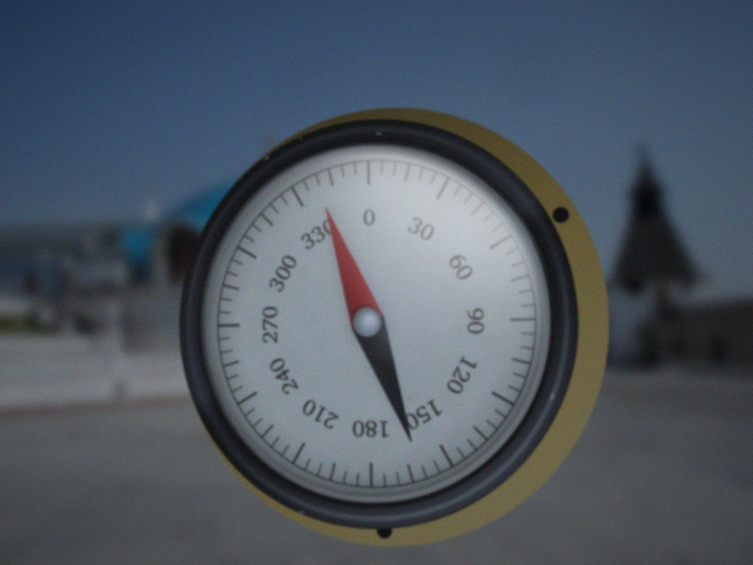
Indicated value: 340 °
